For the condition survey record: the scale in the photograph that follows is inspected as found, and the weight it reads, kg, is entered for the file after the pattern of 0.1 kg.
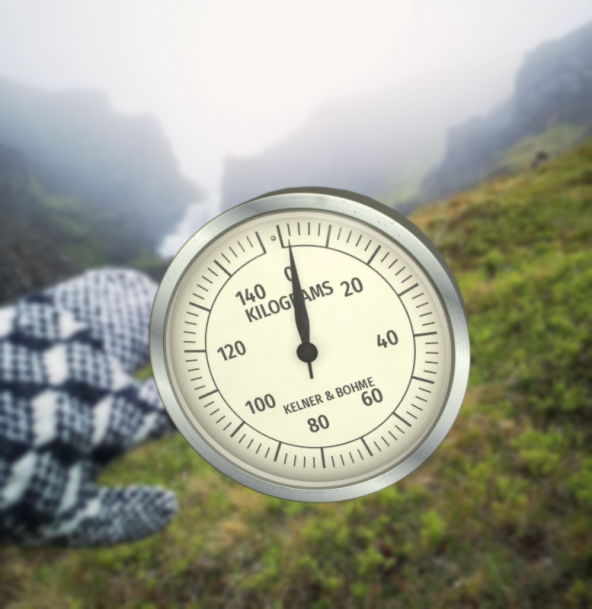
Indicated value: 2 kg
